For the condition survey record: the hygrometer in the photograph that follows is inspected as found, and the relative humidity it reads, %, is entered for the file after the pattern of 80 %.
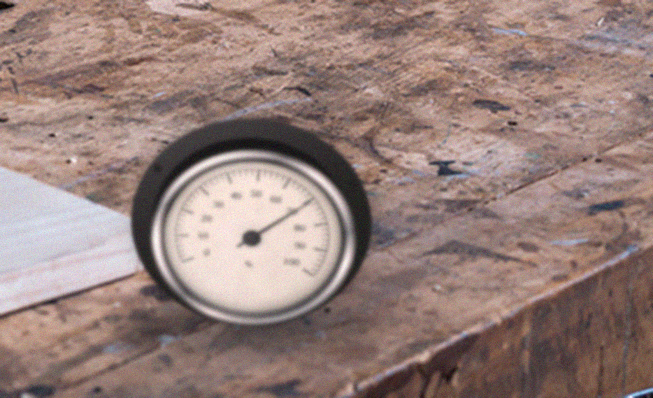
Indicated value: 70 %
